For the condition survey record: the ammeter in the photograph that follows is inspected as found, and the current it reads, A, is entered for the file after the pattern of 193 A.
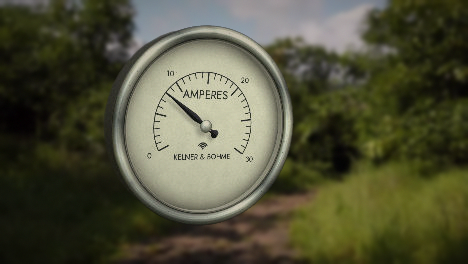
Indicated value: 8 A
